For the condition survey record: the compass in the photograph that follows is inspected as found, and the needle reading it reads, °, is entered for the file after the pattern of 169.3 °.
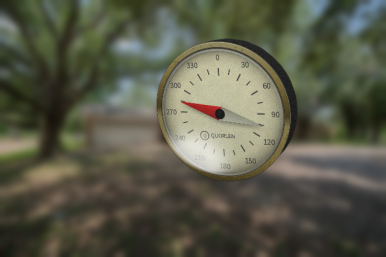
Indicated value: 285 °
